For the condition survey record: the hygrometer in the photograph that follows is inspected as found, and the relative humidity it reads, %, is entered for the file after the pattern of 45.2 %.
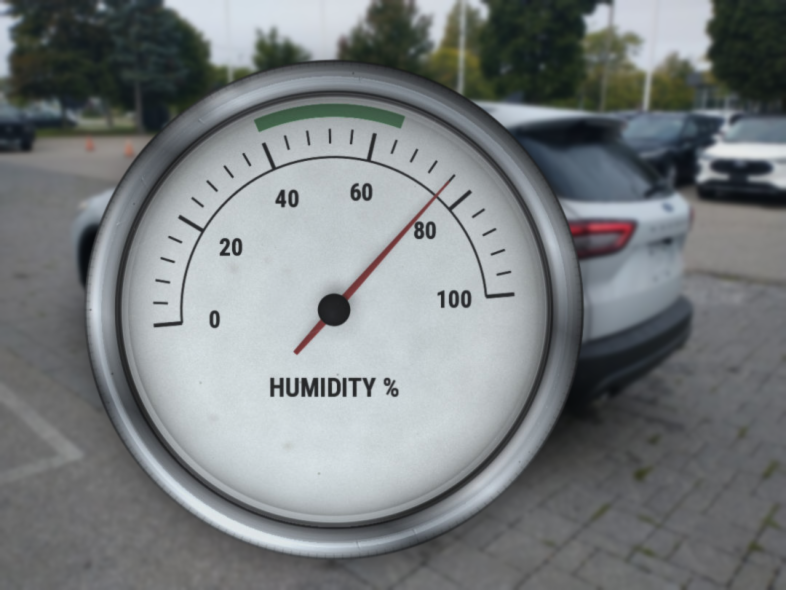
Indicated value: 76 %
